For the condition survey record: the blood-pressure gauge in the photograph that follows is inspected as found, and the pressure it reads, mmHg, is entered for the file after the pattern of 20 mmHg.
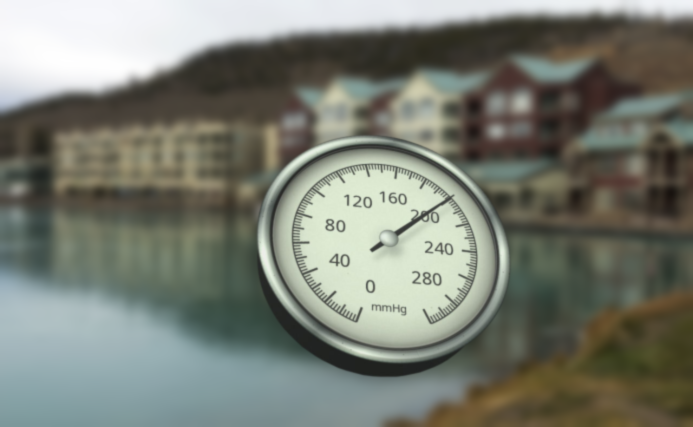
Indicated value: 200 mmHg
